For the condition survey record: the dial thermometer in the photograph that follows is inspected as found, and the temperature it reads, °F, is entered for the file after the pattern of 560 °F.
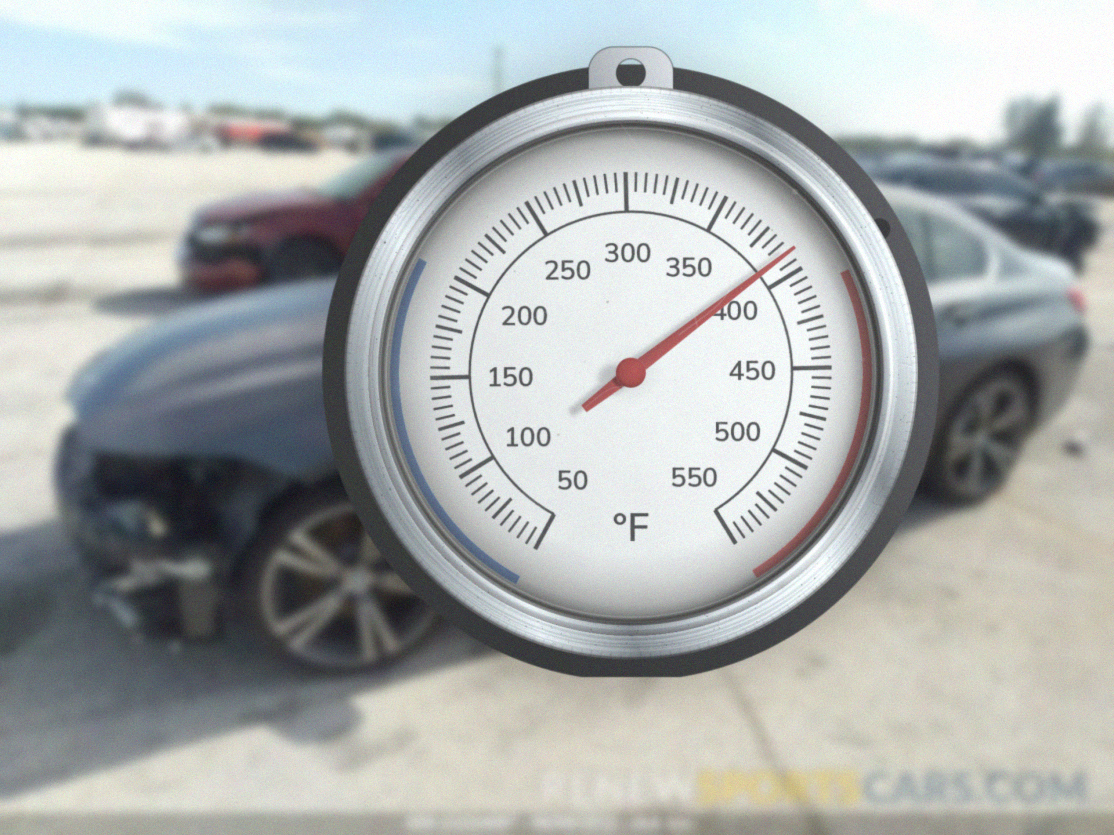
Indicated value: 390 °F
